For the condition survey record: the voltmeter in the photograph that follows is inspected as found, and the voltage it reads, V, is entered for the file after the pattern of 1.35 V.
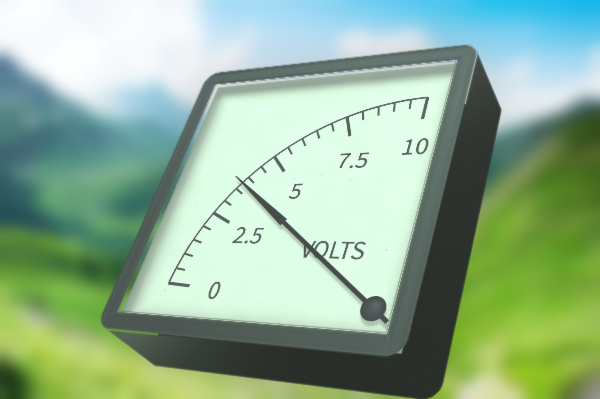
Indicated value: 3.75 V
